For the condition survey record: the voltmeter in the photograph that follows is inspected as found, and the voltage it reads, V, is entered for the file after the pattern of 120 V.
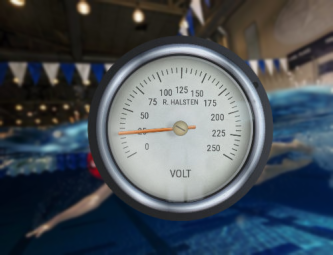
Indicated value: 25 V
